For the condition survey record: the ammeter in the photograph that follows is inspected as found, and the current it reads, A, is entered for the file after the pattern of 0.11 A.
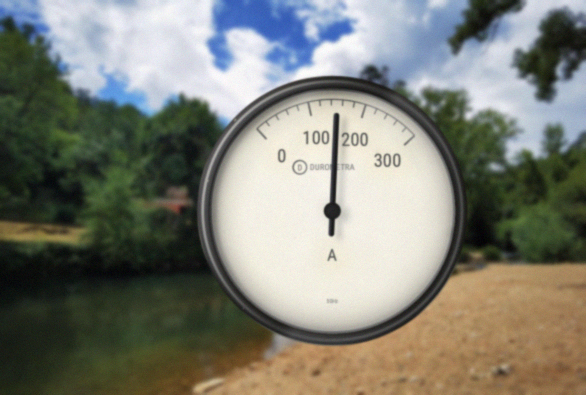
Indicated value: 150 A
